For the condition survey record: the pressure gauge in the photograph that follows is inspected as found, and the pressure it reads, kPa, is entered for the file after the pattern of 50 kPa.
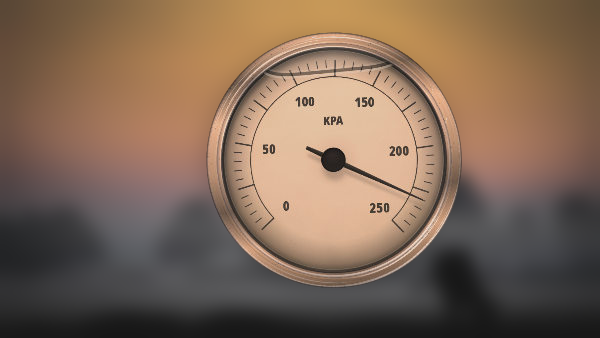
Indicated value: 230 kPa
